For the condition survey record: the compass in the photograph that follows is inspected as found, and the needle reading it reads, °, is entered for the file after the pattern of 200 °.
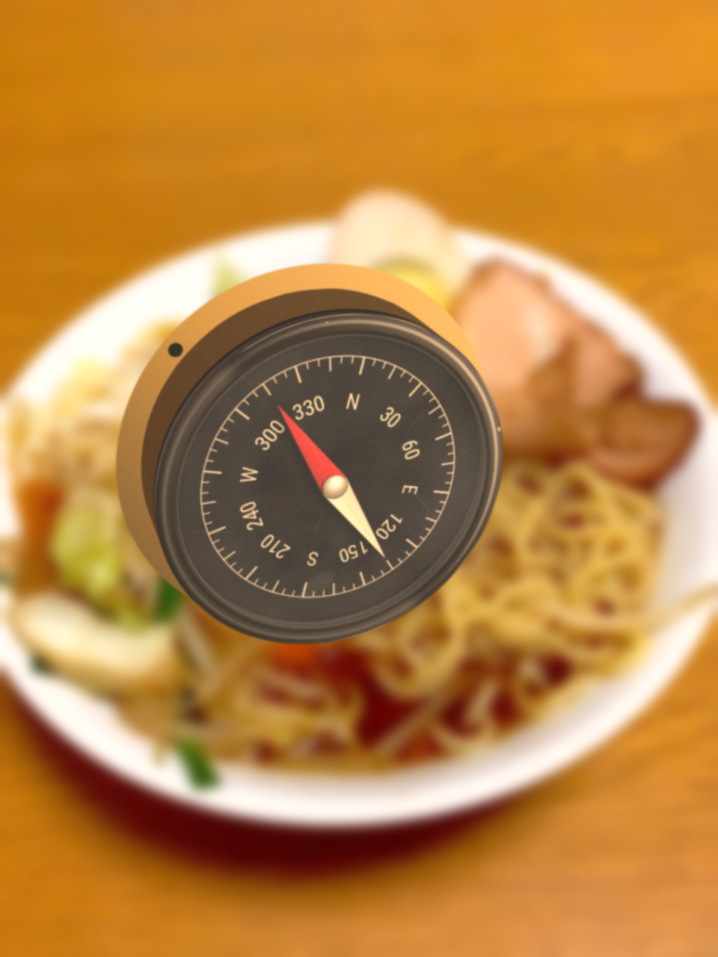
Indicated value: 315 °
